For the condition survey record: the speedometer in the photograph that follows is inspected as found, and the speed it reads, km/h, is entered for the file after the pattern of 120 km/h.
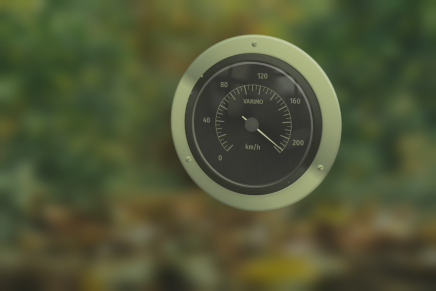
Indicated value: 215 km/h
